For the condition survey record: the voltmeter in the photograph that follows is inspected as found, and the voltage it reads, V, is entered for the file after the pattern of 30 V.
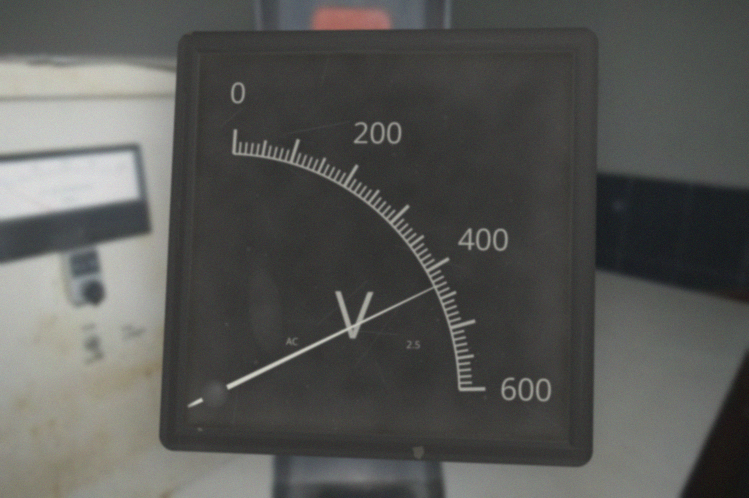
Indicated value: 430 V
